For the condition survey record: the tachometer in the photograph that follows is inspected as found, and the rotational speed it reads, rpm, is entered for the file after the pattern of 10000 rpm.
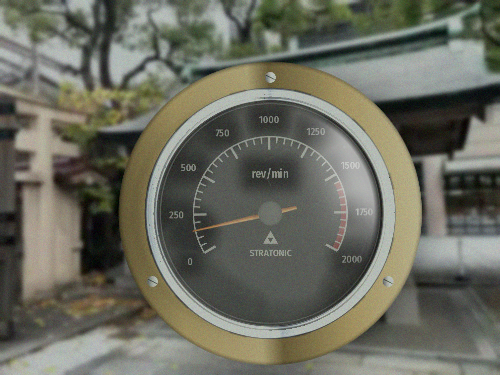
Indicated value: 150 rpm
